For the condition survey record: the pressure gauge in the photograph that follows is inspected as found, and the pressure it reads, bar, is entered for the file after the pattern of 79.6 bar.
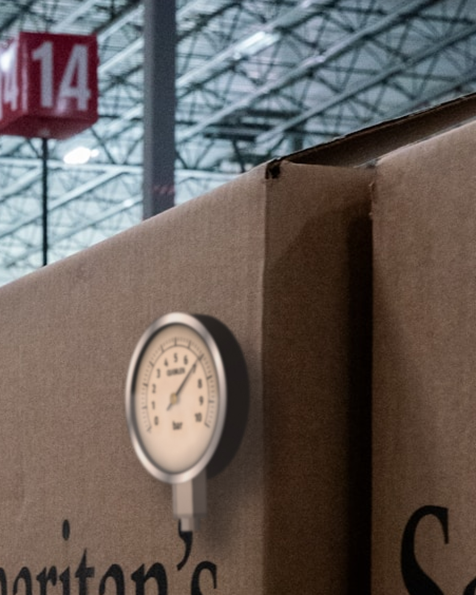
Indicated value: 7 bar
